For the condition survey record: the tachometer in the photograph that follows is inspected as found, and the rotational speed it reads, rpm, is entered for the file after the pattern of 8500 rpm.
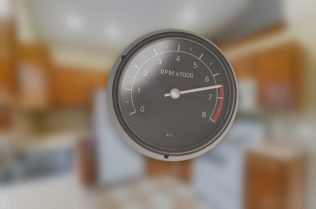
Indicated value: 6500 rpm
